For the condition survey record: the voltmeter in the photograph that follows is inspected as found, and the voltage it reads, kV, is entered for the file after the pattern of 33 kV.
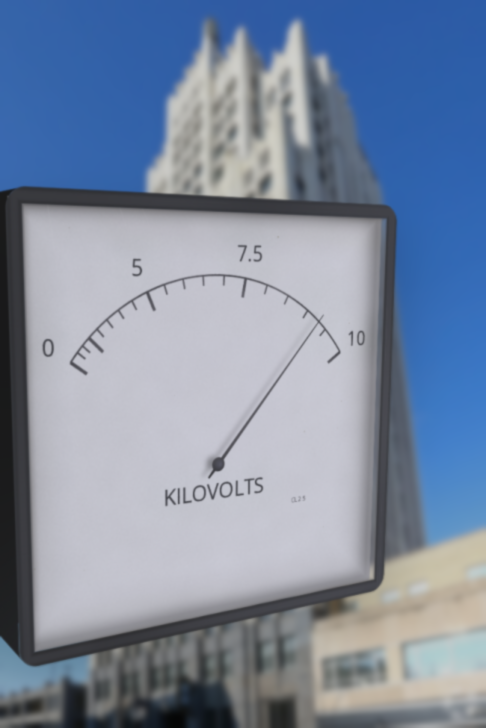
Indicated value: 9.25 kV
